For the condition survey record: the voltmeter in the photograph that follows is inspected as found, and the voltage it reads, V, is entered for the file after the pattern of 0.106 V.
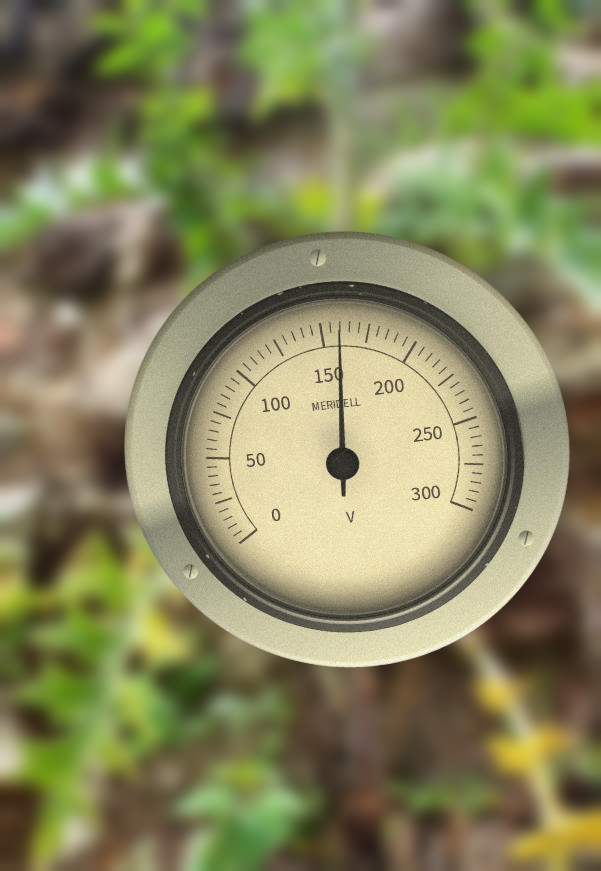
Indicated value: 160 V
